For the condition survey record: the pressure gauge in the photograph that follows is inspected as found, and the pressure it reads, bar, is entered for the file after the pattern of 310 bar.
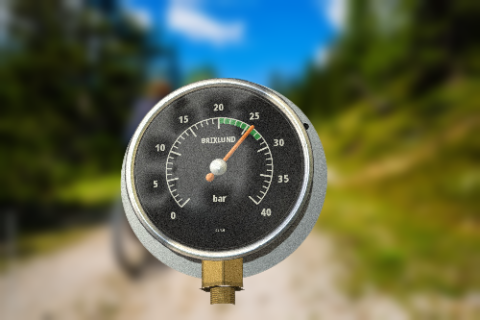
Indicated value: 26 bar
